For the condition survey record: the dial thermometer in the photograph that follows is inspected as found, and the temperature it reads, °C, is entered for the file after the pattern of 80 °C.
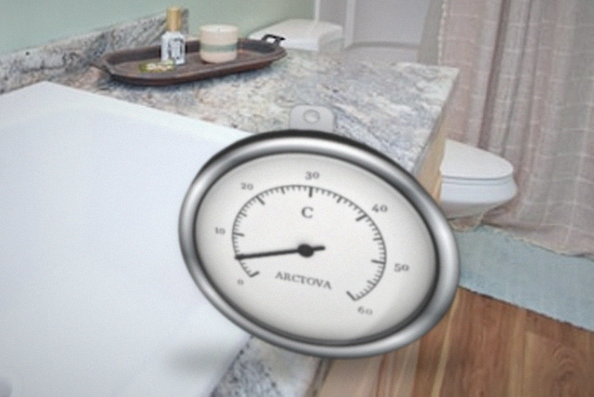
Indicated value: 5 °C
